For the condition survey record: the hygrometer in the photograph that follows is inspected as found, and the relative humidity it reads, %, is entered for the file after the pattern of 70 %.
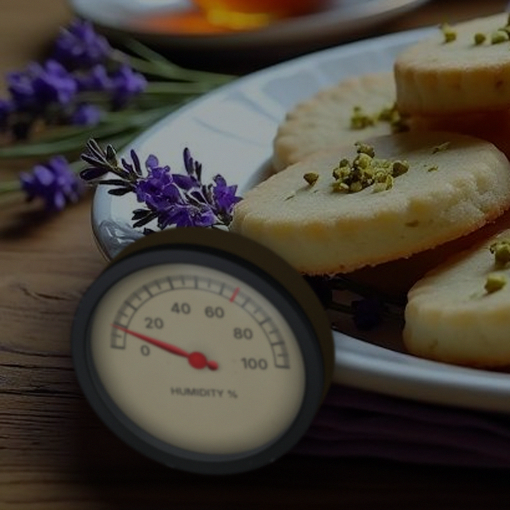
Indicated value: 10 %
